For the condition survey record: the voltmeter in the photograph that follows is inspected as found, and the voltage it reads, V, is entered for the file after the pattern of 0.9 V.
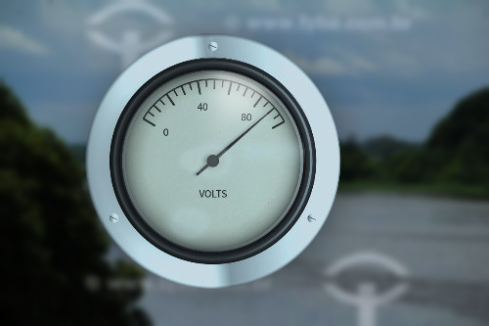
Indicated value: 90 V
